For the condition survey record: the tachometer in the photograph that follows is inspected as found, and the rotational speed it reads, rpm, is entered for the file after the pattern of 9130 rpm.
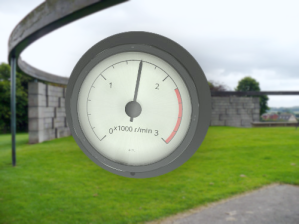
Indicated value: 1600 rpm
